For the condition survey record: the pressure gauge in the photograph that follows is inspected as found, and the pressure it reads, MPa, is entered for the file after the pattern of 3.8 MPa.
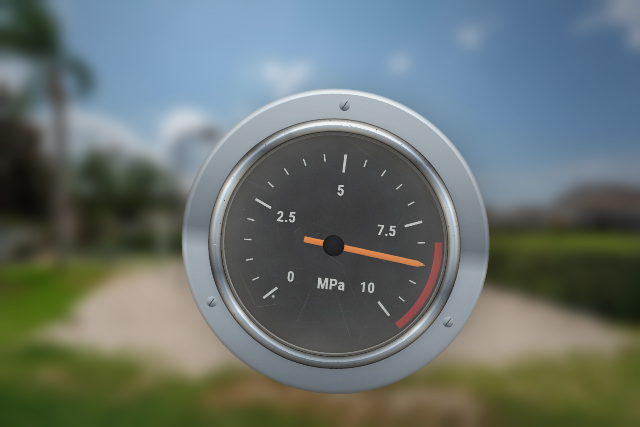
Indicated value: 8.5 MPa
